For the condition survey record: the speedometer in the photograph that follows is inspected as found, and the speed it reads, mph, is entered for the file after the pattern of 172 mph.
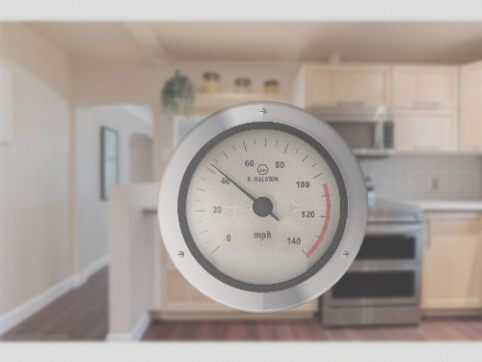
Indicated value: 42.5 mph
